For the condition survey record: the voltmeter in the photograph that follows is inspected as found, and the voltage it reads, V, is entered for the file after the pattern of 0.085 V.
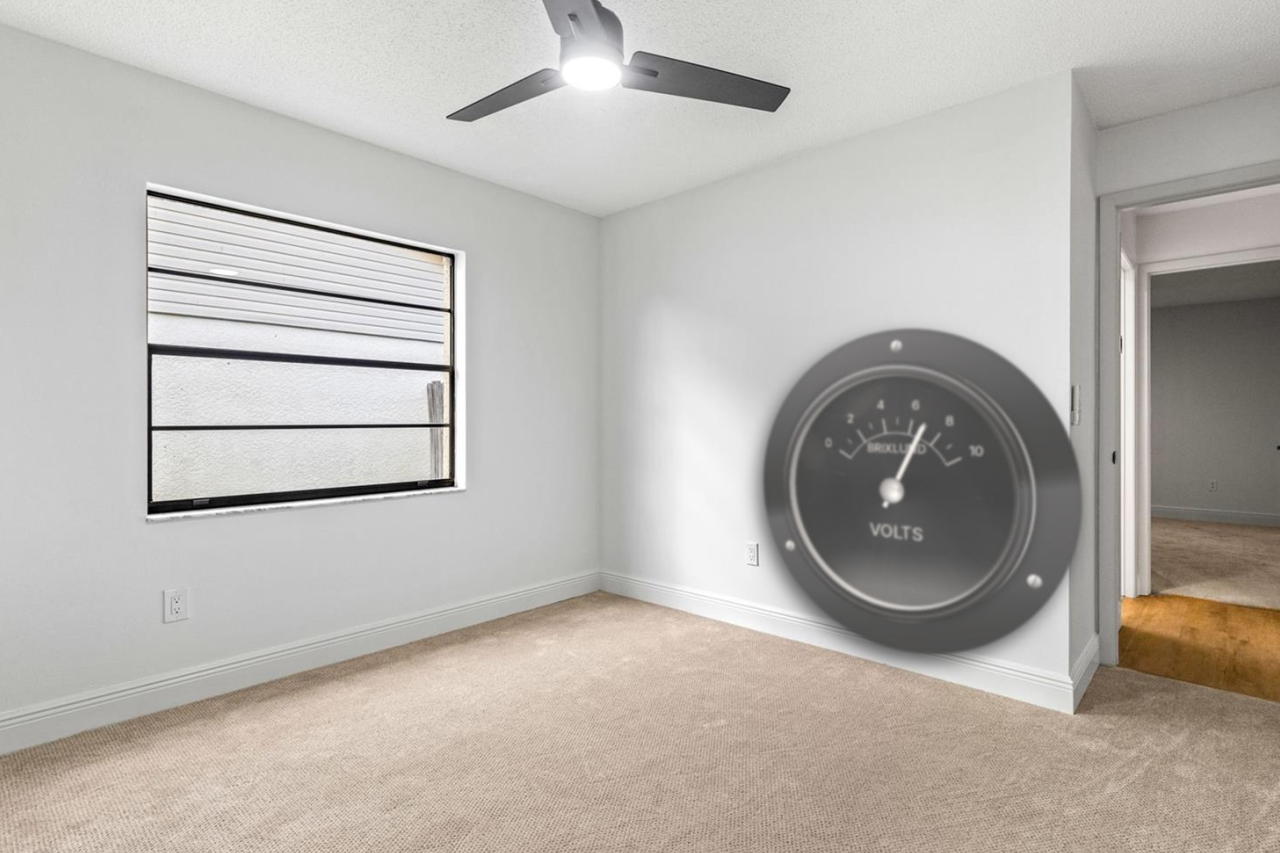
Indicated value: 7 V
